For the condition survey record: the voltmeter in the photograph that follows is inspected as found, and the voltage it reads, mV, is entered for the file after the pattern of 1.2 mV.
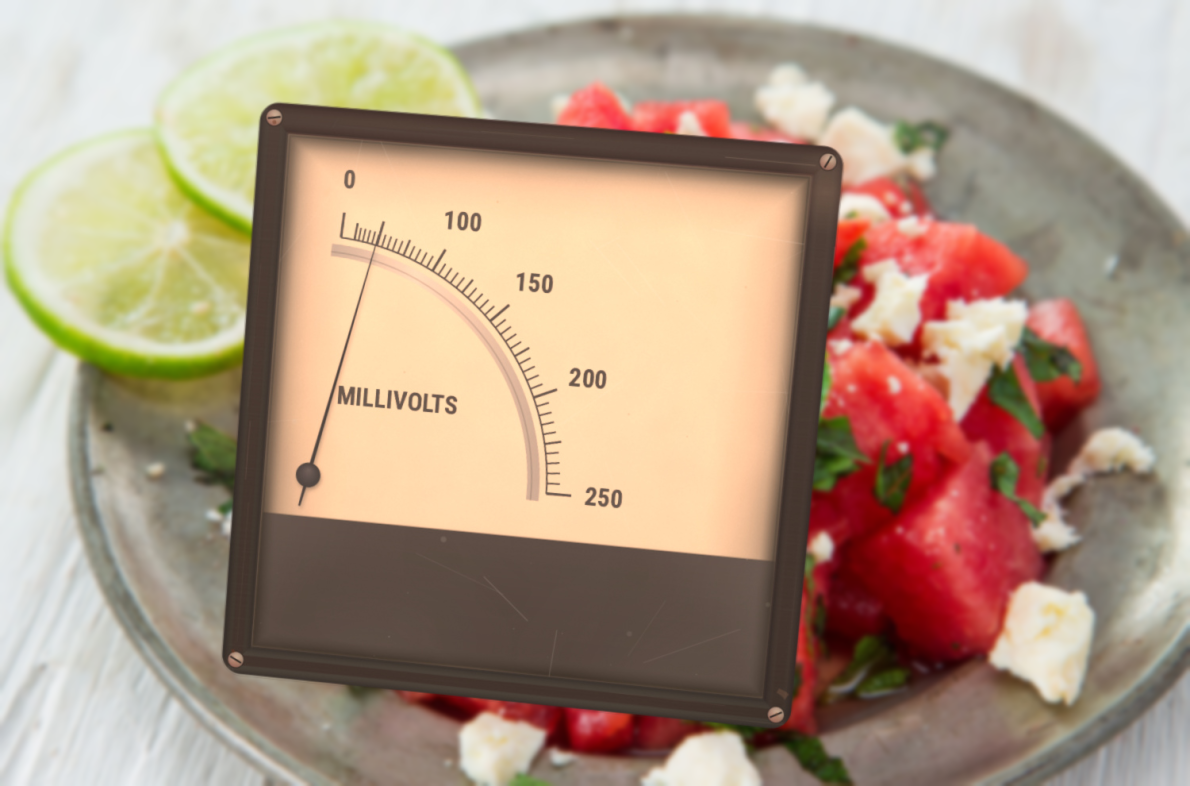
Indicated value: 50 mV
